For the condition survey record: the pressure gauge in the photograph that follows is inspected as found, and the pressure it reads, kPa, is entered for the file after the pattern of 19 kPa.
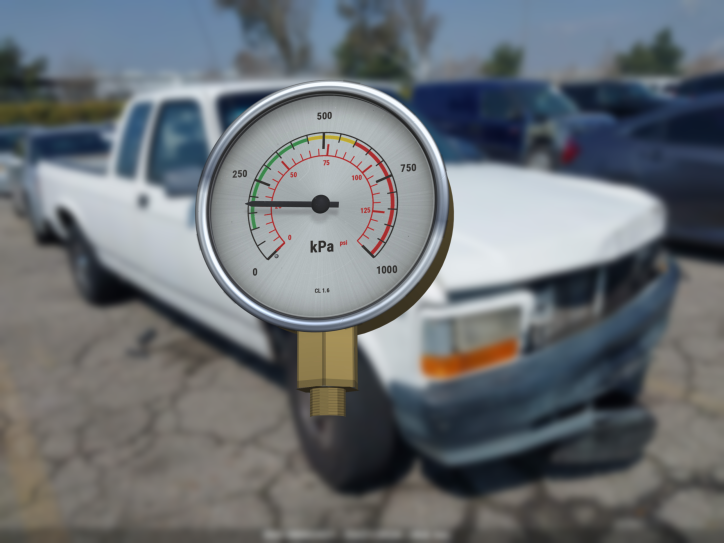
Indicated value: 175 kPa
